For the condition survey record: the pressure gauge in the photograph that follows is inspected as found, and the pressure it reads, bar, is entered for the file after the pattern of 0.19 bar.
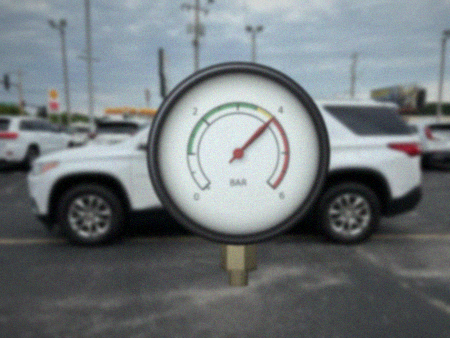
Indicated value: 4 bar
